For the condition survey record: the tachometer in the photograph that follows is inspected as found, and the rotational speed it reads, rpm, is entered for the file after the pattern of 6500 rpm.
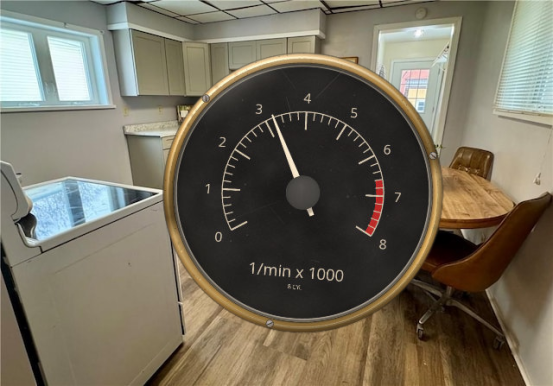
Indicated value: 3200 rpm
